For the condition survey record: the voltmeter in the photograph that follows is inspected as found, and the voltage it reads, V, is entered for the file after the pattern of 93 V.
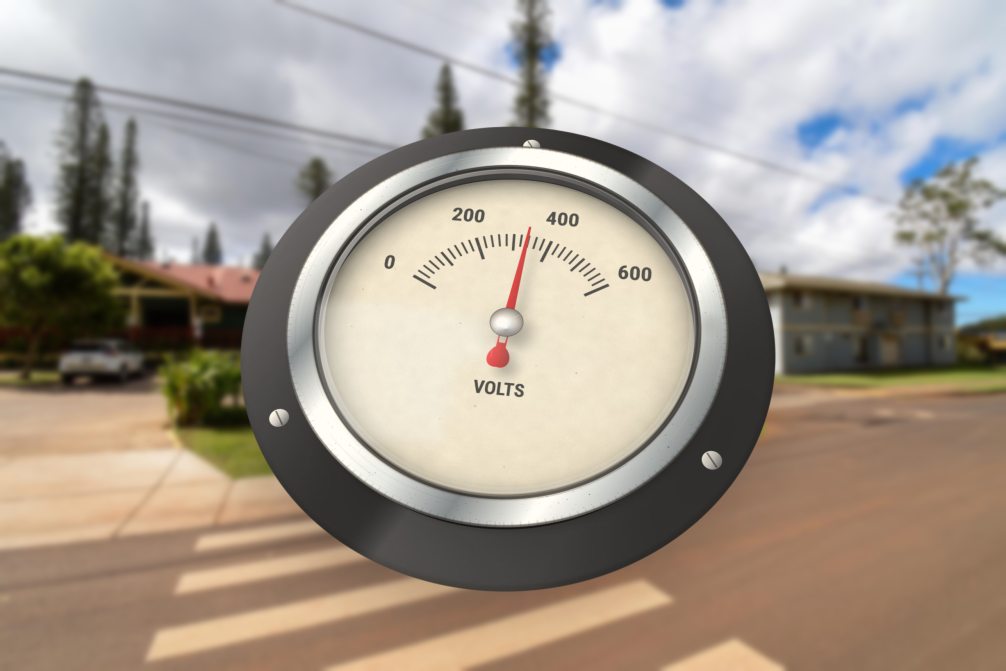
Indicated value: 340 V
